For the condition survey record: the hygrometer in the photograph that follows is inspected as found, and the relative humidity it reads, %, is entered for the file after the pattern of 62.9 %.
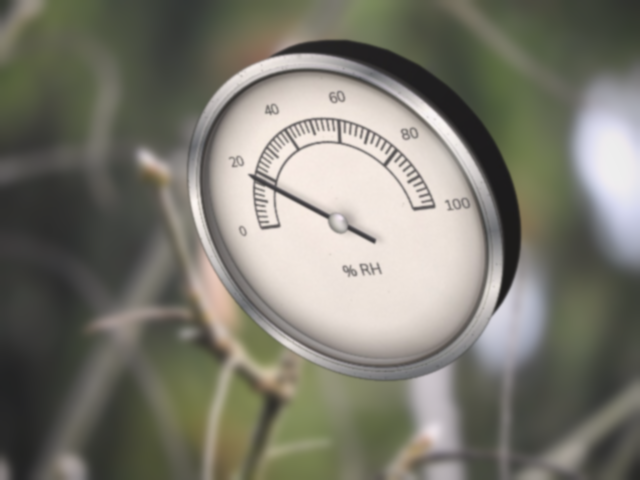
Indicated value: 20 %
